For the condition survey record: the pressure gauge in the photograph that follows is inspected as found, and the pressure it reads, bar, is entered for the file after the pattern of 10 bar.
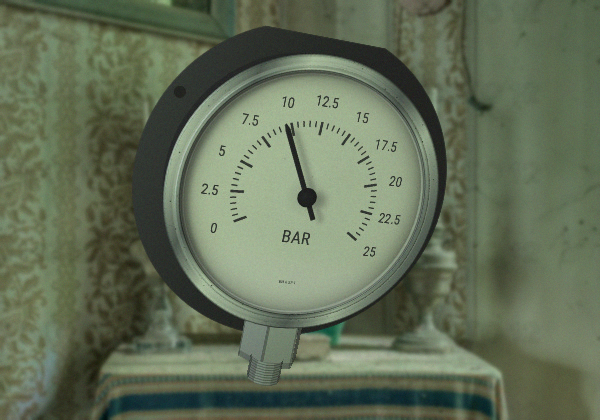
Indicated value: 9.5 bar
